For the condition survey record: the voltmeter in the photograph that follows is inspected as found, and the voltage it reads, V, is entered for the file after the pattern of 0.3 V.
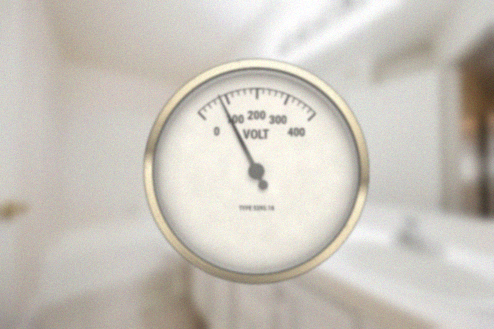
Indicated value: 80 V
